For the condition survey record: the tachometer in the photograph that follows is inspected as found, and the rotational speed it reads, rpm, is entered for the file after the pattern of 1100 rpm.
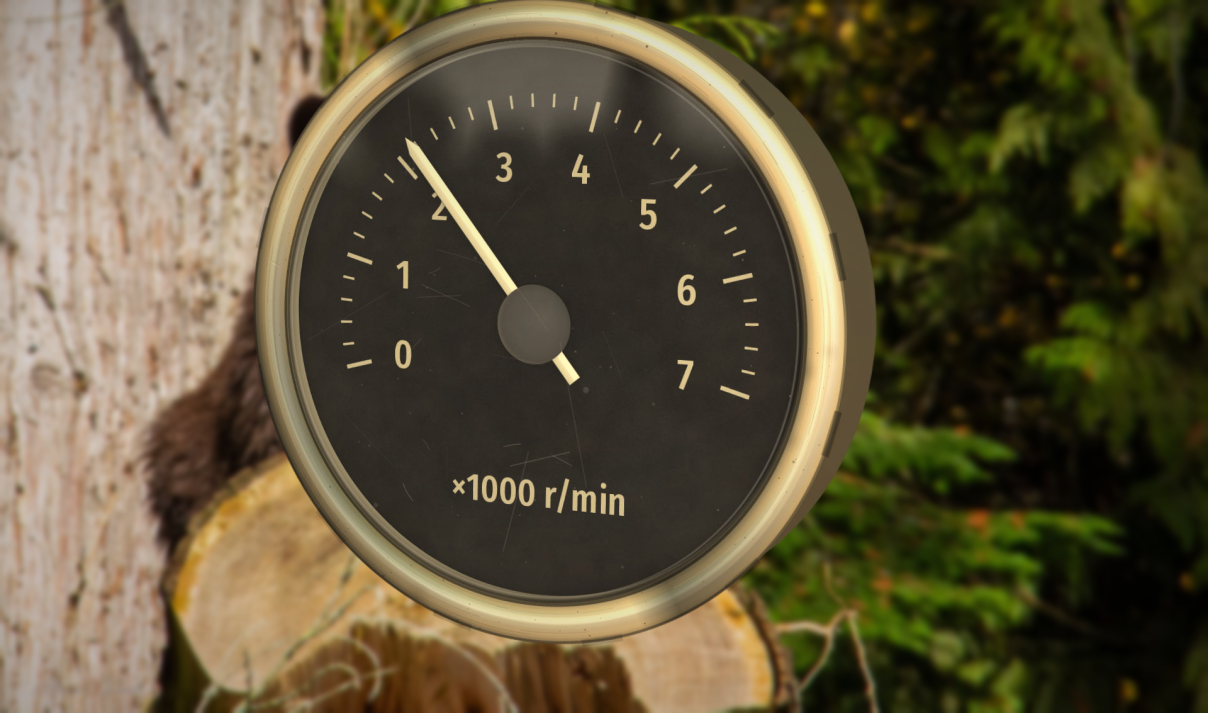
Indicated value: 2200 rpm
